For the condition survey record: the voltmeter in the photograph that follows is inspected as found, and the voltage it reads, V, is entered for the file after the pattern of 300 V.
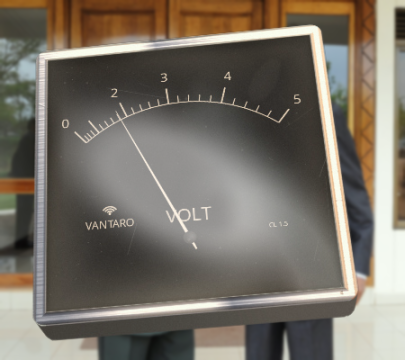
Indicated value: 1.8 V
